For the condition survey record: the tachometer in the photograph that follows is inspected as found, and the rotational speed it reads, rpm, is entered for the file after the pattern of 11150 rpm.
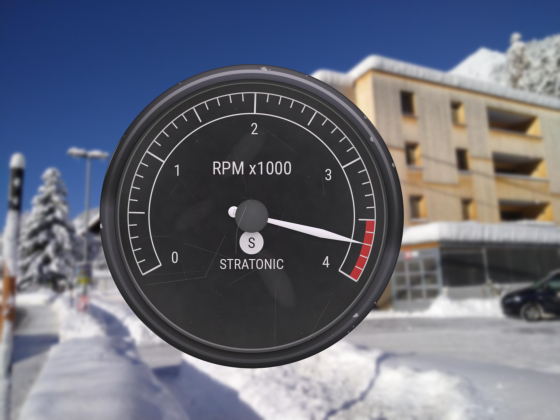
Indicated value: 3700 rpm
